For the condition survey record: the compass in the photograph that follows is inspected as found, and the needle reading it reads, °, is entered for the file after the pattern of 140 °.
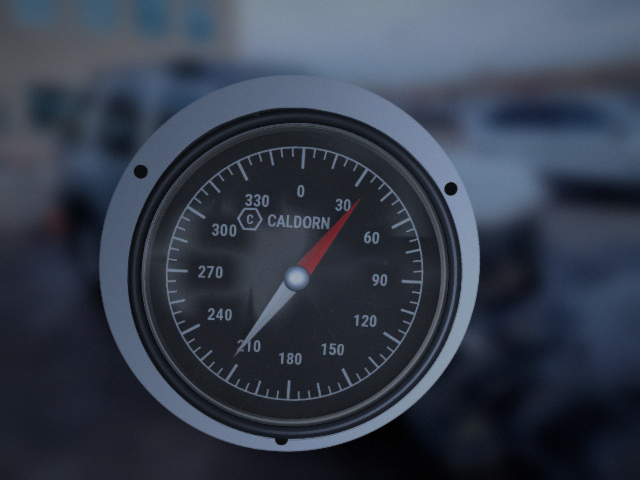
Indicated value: 35 °
